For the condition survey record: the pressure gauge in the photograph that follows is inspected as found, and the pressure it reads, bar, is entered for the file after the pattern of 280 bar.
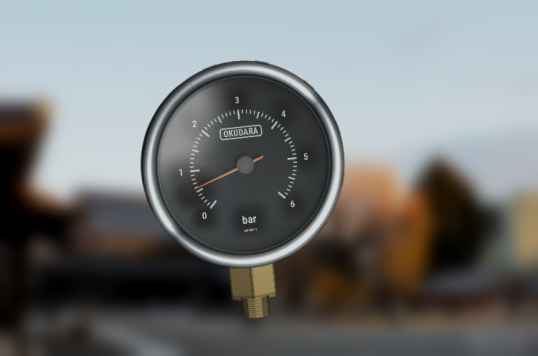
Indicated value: 0.6 bar
